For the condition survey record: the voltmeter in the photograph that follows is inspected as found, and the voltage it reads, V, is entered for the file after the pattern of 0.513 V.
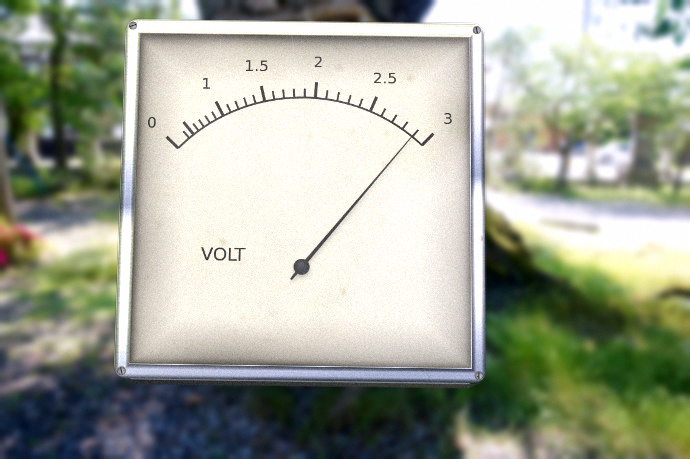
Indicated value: 2.9 V
